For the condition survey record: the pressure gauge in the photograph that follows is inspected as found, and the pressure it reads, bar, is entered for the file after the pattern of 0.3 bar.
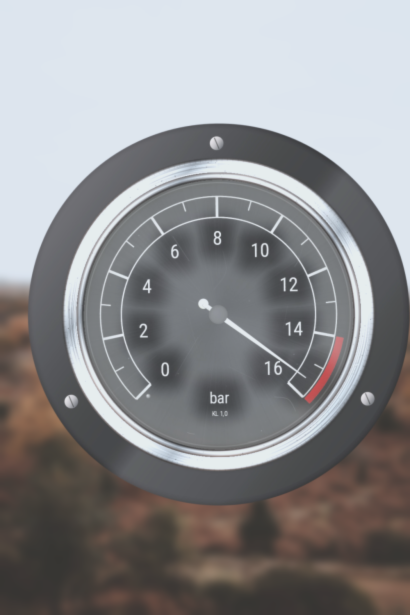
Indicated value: 15.5 bar
